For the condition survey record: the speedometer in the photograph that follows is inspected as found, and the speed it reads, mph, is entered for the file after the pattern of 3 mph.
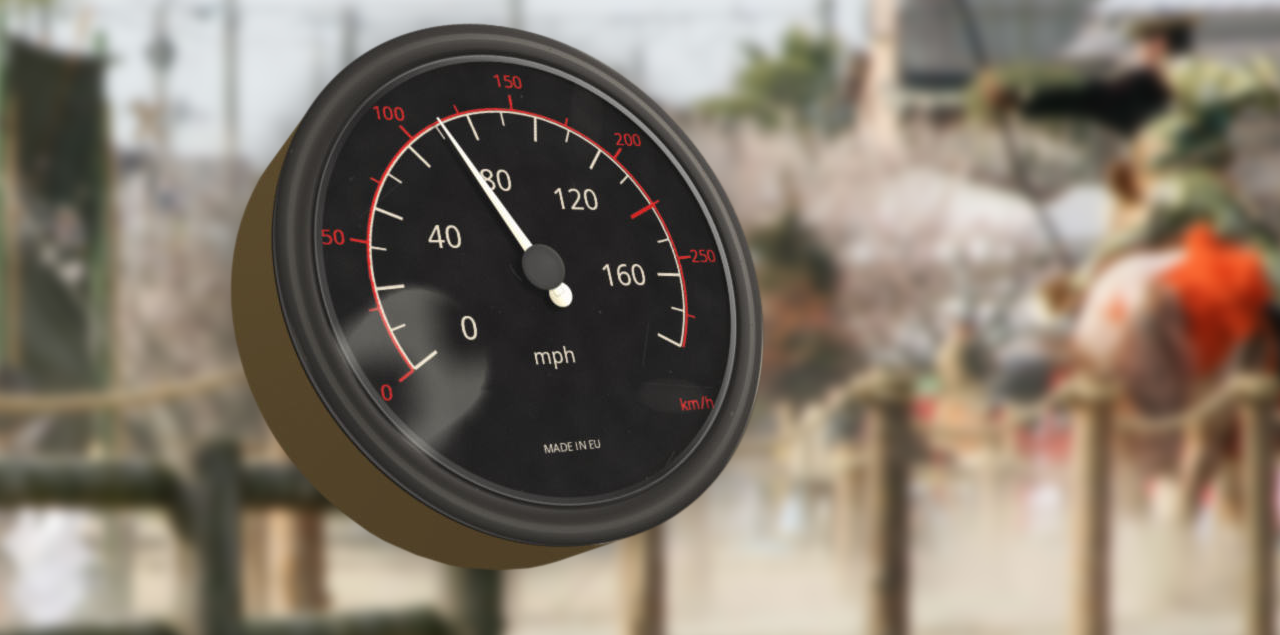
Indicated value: 70 mph
